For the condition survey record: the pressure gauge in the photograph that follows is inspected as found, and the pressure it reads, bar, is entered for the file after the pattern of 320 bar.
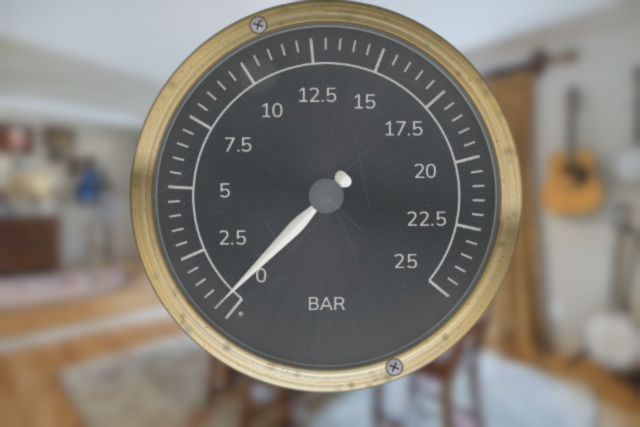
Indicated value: 0.5 bar
